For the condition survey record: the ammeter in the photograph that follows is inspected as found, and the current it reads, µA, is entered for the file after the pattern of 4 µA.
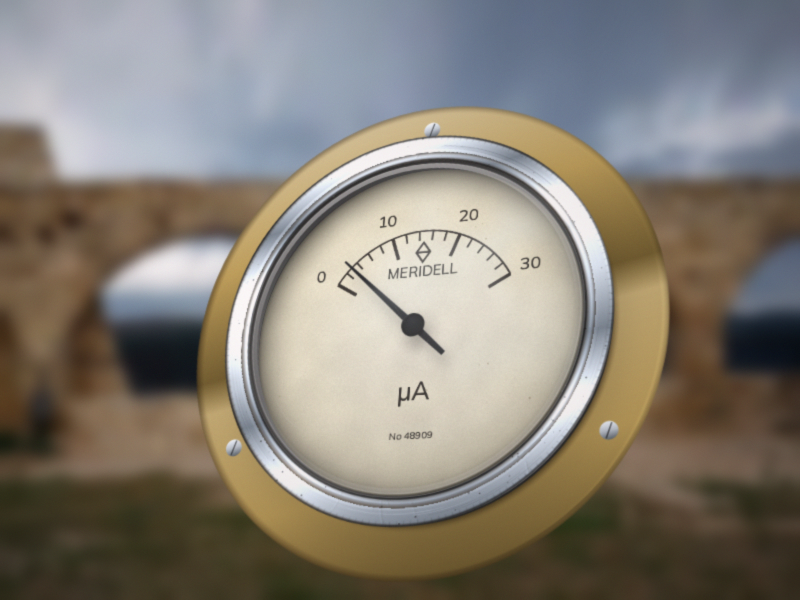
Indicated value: 3 µA
